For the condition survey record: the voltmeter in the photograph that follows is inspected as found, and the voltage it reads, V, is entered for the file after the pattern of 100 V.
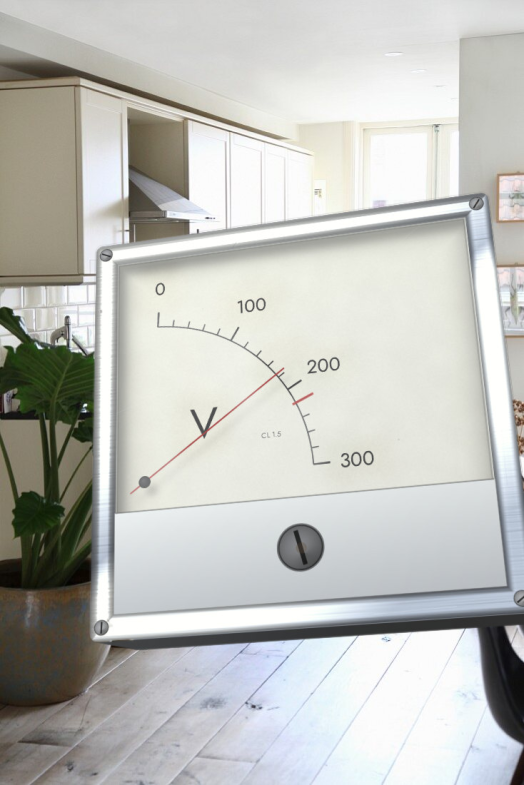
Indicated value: 180 V
